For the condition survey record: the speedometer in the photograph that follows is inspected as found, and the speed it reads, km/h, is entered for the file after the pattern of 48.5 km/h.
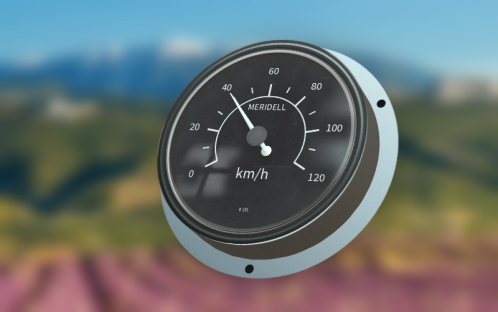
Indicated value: 40 km/h
